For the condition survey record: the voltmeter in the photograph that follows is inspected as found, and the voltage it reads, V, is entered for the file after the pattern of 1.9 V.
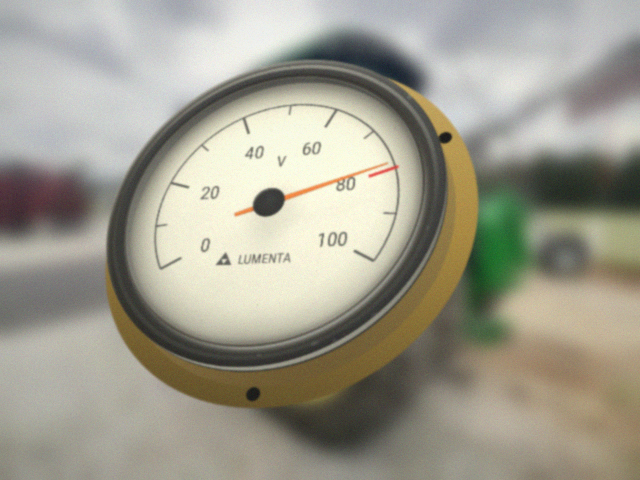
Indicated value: 80 V
